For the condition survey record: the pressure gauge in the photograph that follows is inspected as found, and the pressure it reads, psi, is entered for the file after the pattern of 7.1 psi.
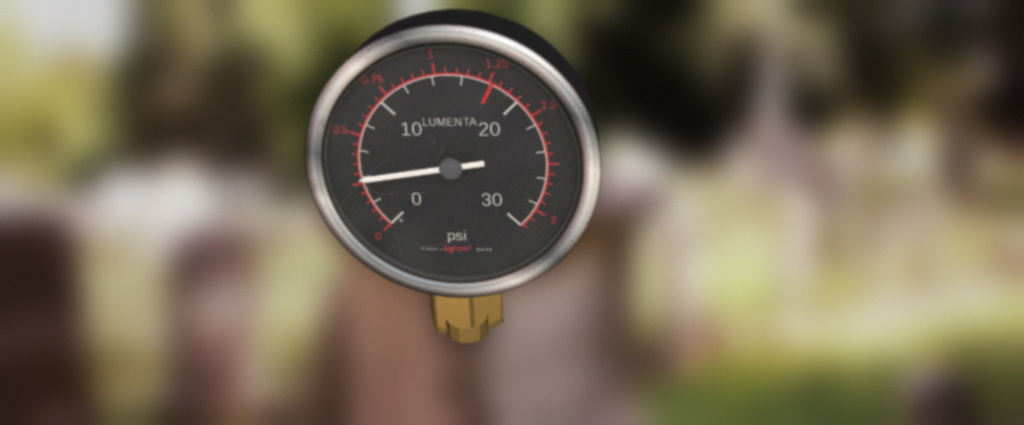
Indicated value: 4 psi
